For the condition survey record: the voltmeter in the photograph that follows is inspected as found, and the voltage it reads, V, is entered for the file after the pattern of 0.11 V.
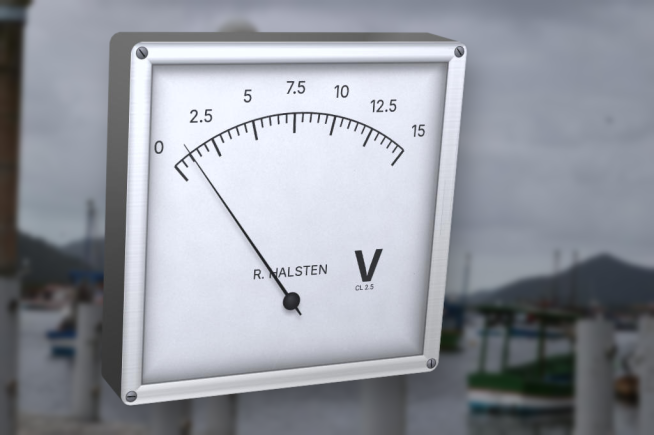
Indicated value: 1 V
